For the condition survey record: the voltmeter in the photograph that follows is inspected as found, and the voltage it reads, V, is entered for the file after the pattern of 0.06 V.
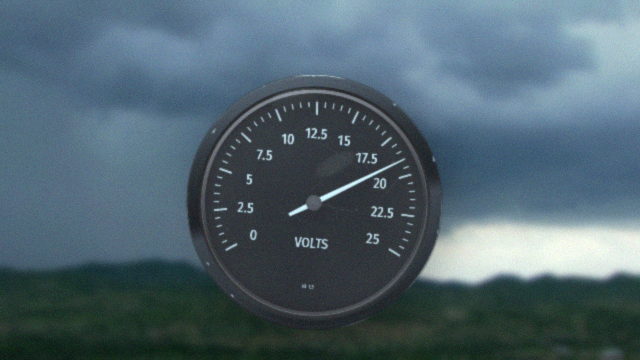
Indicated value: 19 V
